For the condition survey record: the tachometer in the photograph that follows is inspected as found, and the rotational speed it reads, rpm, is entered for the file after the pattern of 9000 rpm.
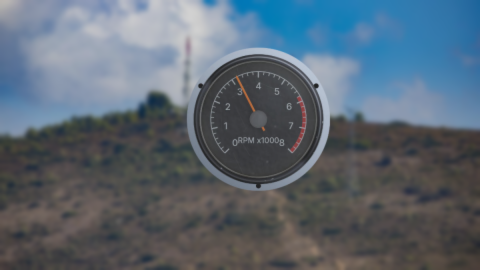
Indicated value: 3200 rpm
